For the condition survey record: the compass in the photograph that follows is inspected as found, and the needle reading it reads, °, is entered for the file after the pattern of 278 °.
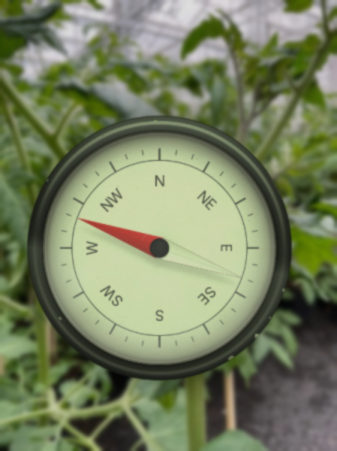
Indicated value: 290 °
